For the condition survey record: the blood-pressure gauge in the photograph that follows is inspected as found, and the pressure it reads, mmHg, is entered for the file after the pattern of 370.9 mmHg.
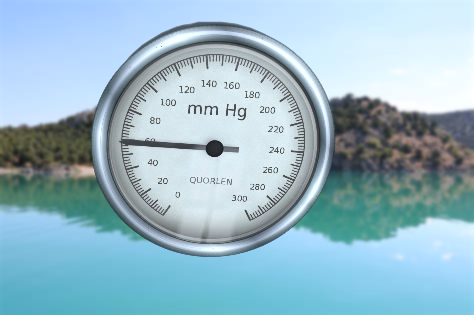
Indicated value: 60 mmHg
